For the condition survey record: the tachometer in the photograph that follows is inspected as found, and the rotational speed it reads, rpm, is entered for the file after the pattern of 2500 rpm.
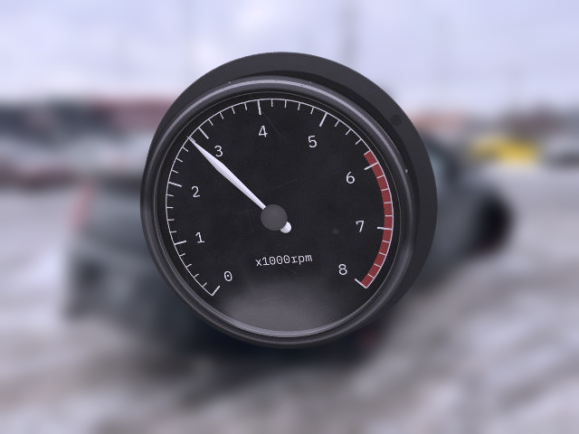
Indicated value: 2800 rpm
